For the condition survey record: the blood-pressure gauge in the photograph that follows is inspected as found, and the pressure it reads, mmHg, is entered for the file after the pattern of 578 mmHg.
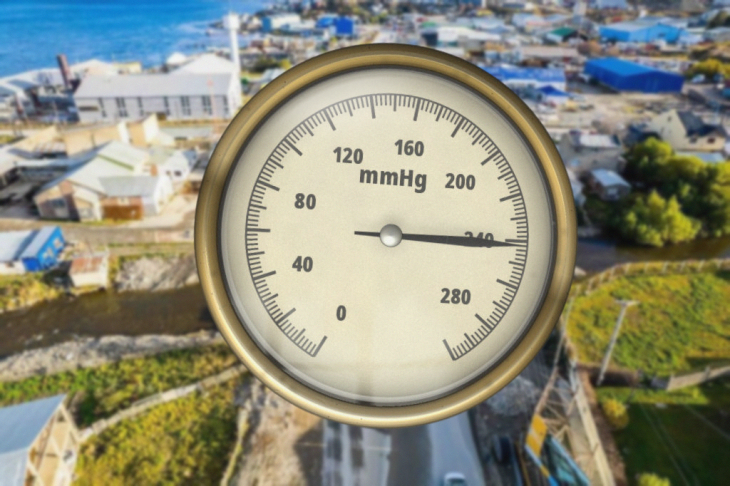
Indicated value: 242 mmHg
